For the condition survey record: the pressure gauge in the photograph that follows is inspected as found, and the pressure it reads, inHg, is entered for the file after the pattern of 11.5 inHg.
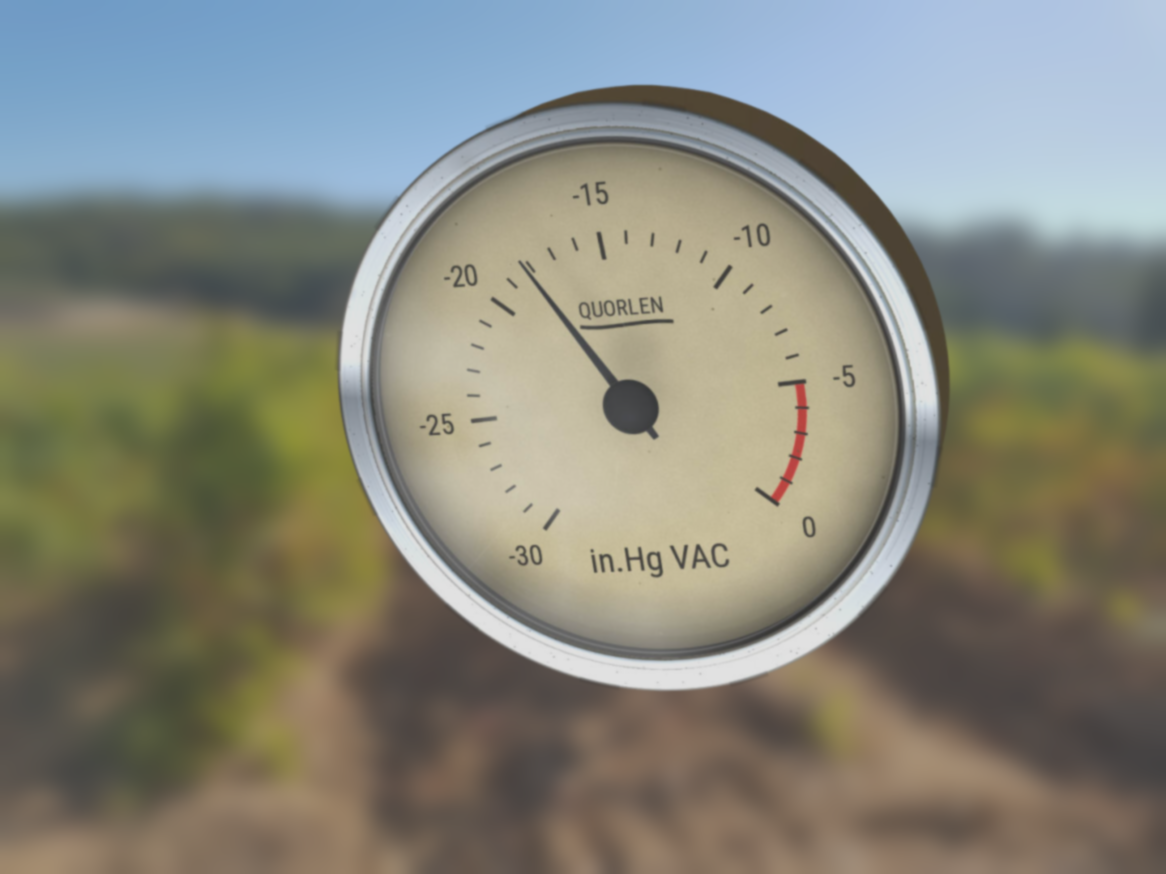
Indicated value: -18 inHg
